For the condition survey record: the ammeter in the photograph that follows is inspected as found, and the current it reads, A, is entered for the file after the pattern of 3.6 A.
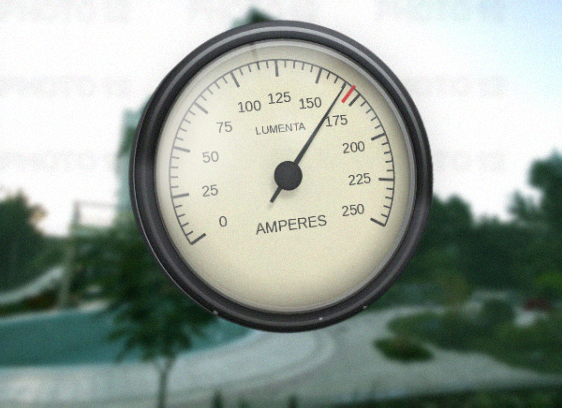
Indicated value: 165 A
